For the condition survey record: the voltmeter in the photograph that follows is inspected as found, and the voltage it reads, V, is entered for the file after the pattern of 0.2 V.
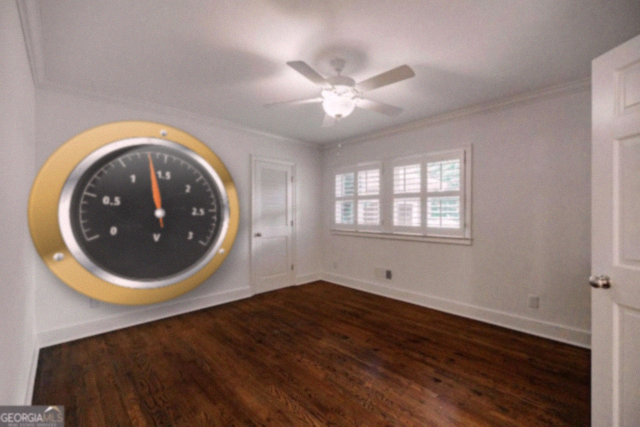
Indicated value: 1.3 V
